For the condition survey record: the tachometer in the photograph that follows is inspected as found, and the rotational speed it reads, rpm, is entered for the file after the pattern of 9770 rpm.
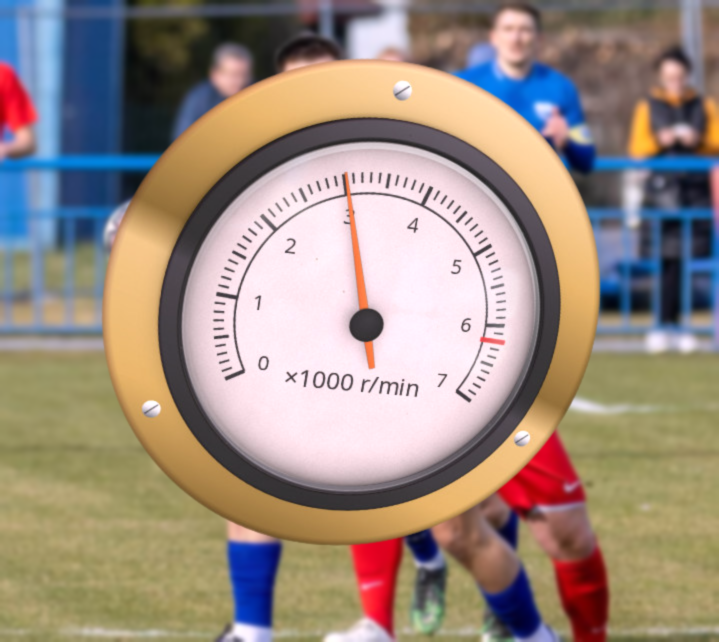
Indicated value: 3000 rpm
